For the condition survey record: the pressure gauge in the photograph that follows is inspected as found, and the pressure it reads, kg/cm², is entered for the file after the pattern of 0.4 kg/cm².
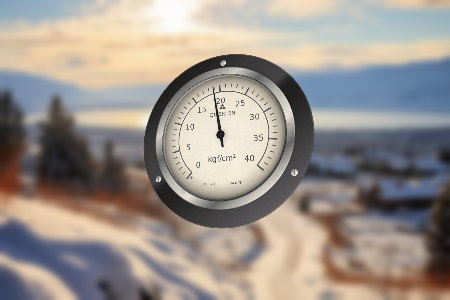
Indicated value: 19 kg/cm²
